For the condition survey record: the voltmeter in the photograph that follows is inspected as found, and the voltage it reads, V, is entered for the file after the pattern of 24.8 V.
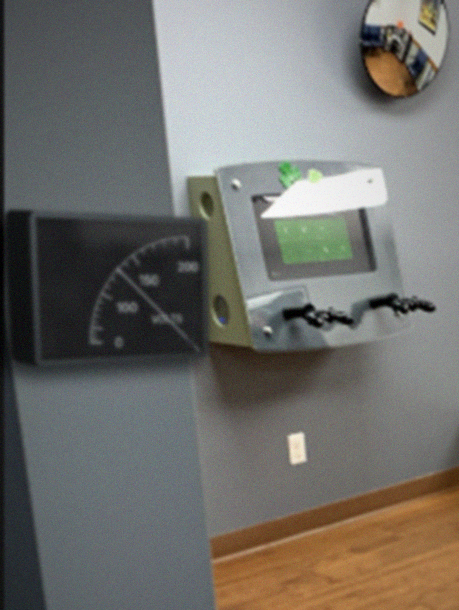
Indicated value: 130 V
